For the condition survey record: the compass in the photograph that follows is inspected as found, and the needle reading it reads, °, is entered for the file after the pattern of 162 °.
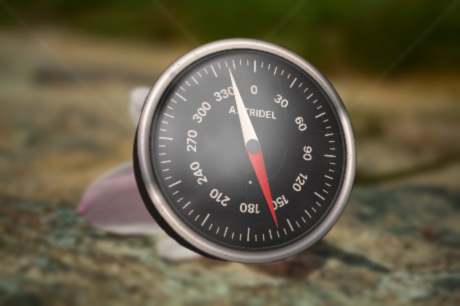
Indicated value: 160 °
